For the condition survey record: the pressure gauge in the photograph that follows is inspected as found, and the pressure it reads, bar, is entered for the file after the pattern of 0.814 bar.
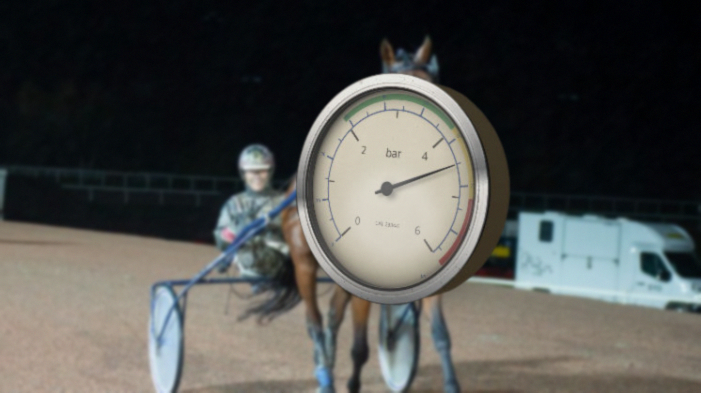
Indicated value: 4.5 bar
